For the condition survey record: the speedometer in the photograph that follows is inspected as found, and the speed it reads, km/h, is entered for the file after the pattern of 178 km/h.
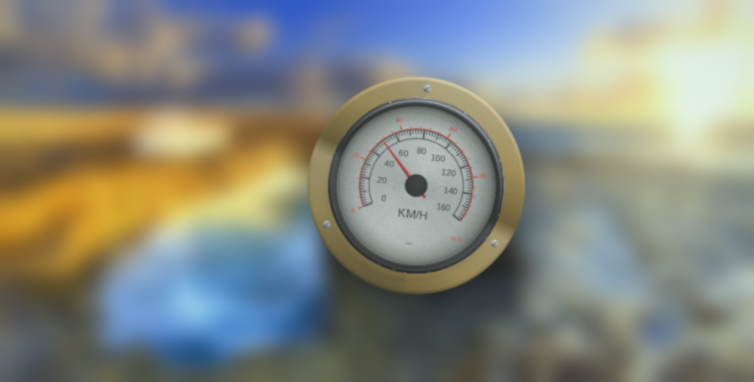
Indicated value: 50 km/h
